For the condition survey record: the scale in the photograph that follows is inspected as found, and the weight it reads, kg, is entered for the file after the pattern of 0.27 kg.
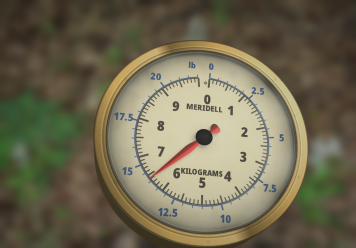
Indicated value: 6.4 kg
